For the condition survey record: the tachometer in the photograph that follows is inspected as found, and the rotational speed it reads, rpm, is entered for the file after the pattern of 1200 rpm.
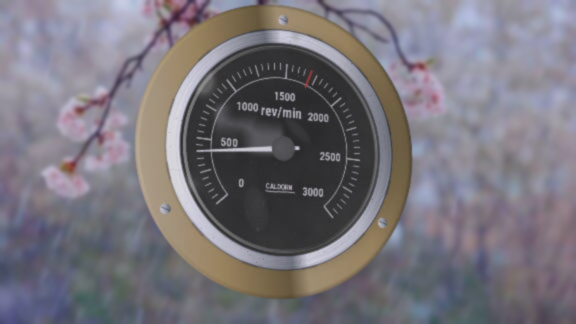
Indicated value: 400 rpm
